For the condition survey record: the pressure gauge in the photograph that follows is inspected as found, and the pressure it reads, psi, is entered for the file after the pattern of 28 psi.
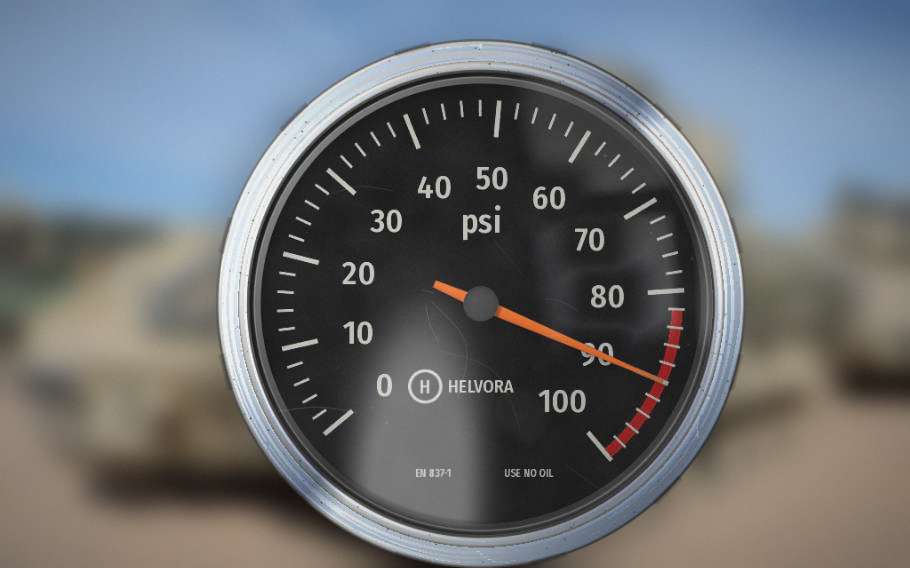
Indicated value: 90 psi
